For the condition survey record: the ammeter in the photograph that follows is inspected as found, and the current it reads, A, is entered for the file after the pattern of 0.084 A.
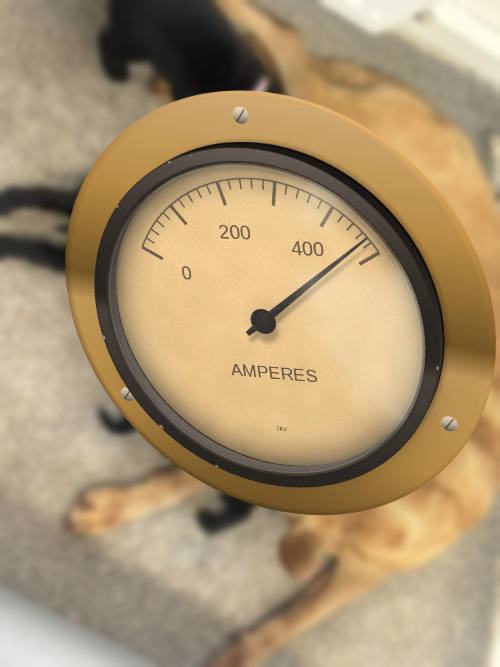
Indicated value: 470 A
